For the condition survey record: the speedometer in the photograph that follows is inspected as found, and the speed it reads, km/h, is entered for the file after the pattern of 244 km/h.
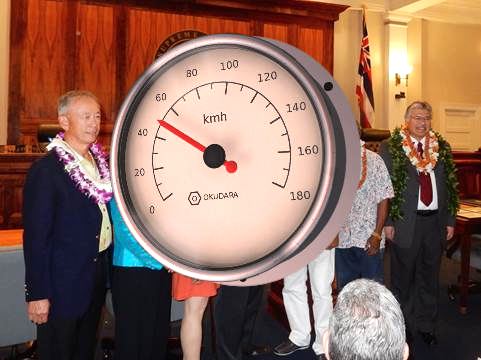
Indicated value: 50 km/h
